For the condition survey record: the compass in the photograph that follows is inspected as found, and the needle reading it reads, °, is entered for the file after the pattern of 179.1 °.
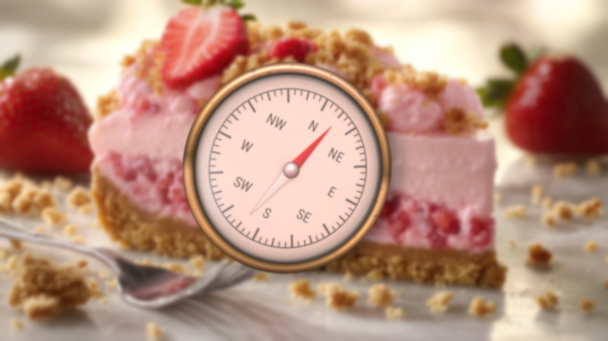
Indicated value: 15 °
